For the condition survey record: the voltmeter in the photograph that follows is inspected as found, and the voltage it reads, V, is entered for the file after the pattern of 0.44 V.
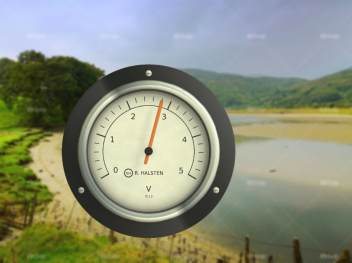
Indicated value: 2.8 V
